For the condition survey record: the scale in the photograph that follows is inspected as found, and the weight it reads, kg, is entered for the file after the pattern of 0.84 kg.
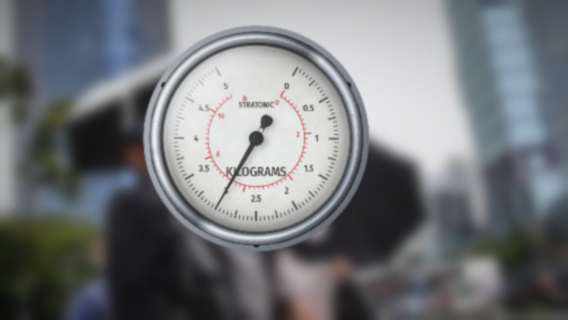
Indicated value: 3 kg
